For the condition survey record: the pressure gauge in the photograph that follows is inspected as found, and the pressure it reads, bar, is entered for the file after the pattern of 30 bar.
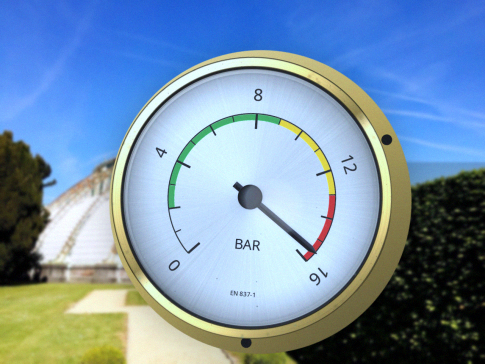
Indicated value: 15.5 bar
